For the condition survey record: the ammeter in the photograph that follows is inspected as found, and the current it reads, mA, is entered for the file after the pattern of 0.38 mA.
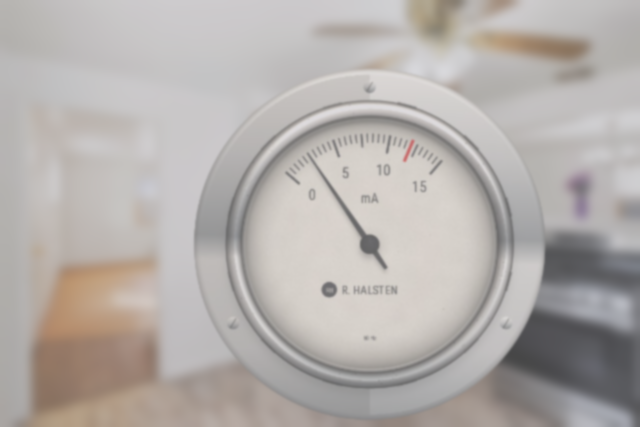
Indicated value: 2.5 mA
